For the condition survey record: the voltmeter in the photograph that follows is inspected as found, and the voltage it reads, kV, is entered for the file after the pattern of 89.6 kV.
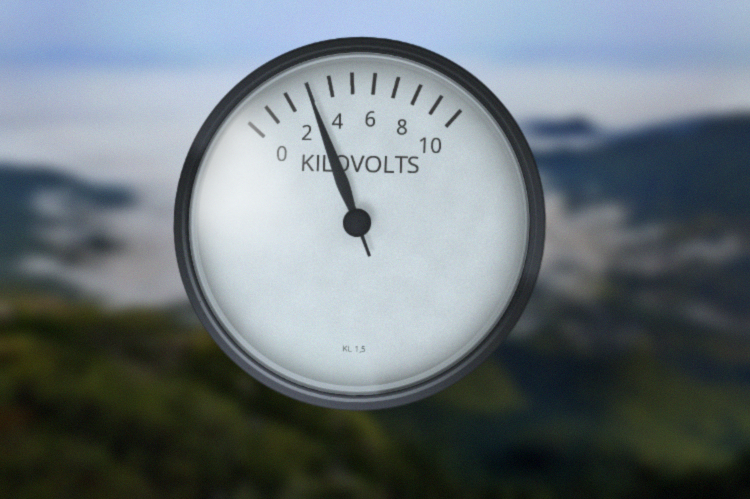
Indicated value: 3 kV
